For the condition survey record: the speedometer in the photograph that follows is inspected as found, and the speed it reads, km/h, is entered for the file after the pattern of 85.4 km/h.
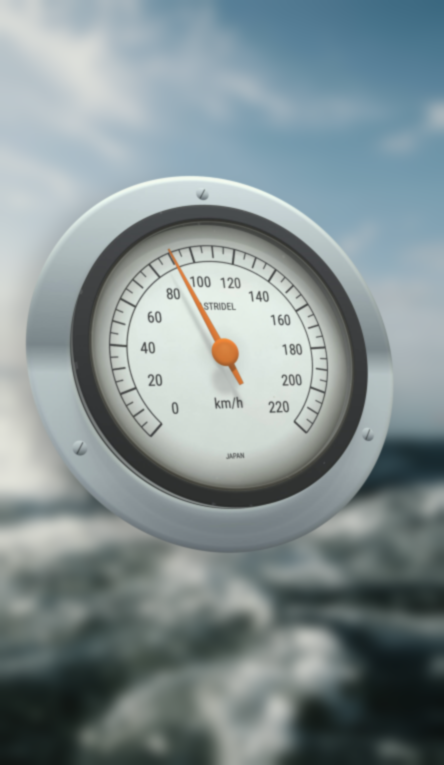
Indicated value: 90 km/h
